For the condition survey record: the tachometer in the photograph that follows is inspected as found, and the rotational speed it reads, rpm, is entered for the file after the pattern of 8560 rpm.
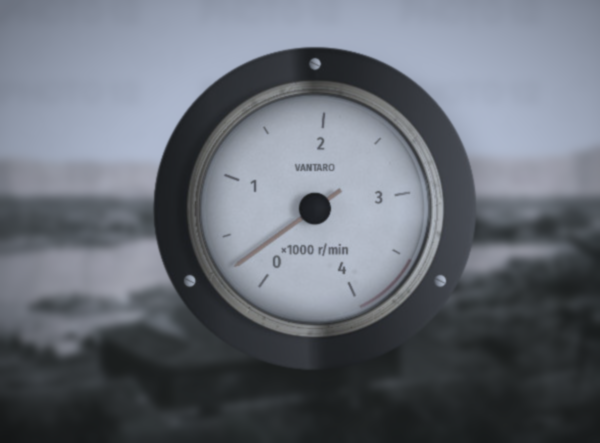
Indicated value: 250 rpm
